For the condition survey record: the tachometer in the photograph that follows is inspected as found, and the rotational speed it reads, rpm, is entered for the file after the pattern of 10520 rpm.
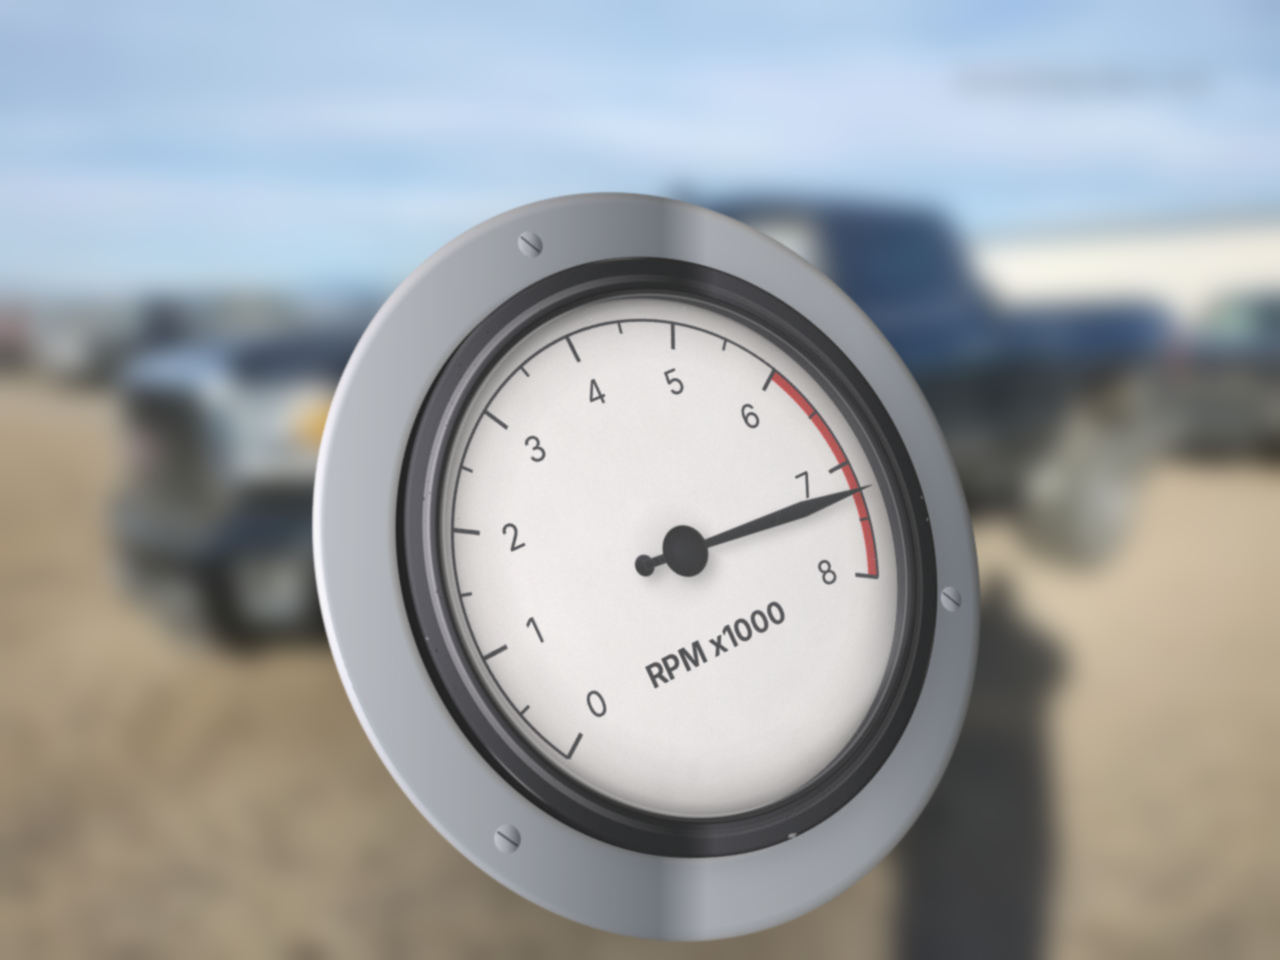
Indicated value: 7250 rpm
